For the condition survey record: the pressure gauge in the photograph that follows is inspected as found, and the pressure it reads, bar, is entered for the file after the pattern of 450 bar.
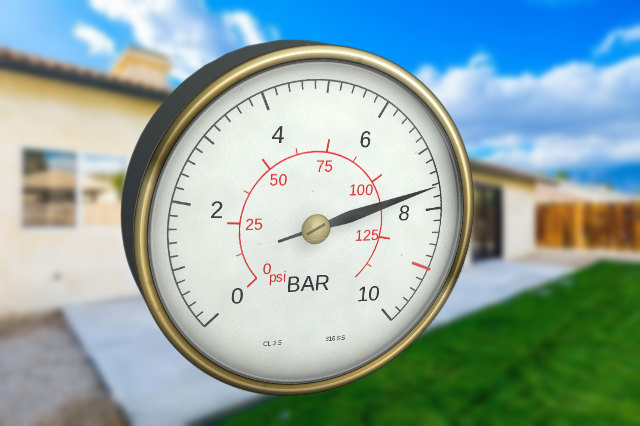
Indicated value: 7.6 bar
